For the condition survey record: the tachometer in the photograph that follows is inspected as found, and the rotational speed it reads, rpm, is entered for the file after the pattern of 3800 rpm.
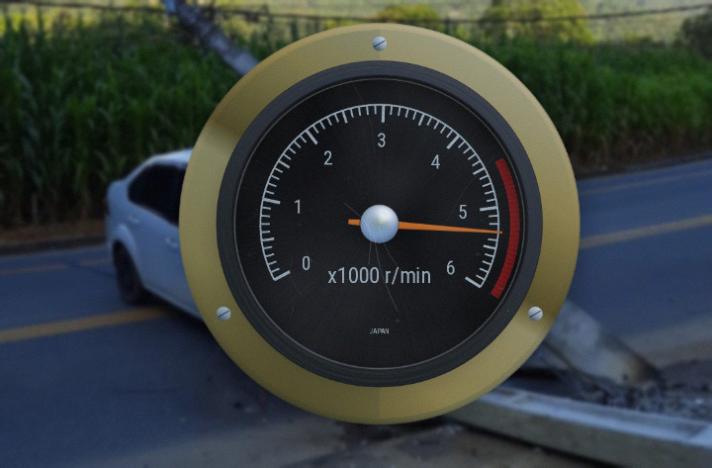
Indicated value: 5300 rpm
